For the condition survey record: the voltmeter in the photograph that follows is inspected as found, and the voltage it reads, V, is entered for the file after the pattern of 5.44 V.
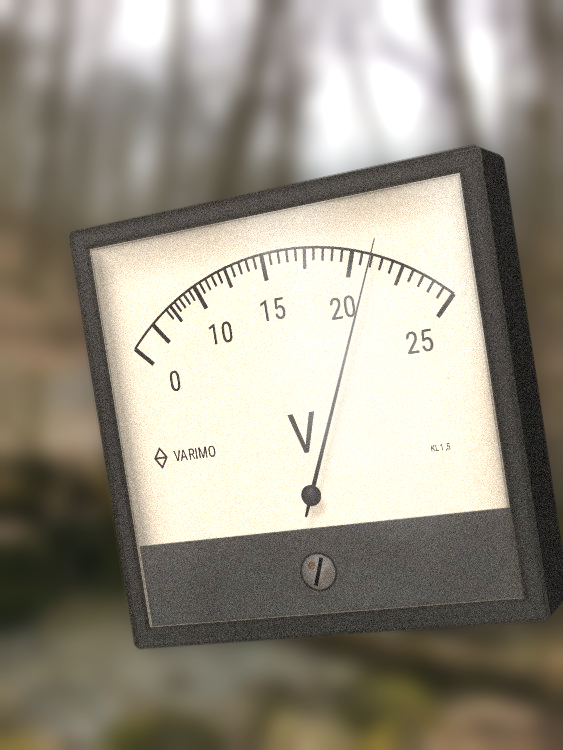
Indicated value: 21 V
